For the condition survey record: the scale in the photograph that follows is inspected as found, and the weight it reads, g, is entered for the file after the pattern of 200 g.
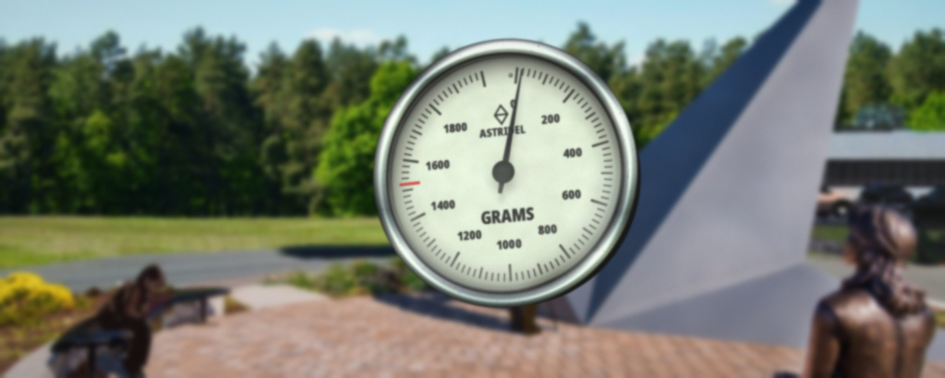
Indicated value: 20 g
